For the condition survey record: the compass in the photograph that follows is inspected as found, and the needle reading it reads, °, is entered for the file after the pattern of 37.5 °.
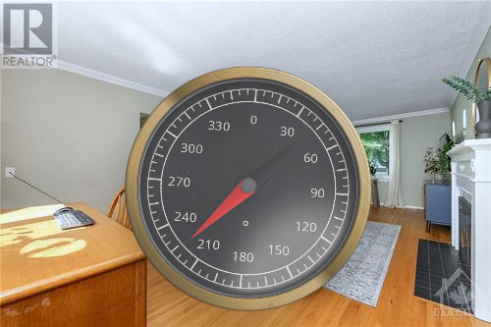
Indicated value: 222.5 °
